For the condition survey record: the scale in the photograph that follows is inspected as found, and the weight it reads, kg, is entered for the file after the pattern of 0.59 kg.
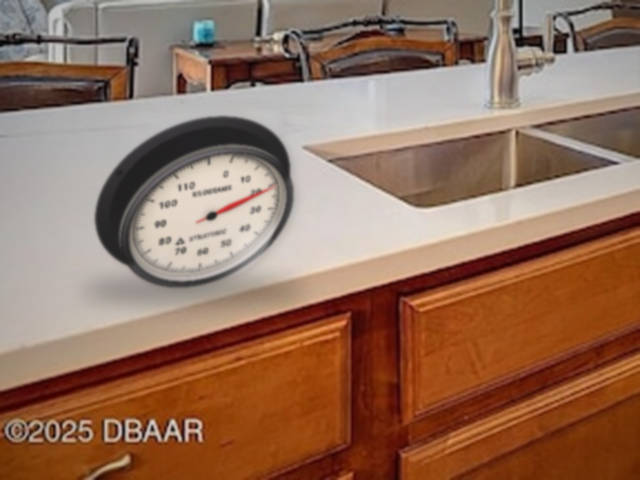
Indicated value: 20 kg
